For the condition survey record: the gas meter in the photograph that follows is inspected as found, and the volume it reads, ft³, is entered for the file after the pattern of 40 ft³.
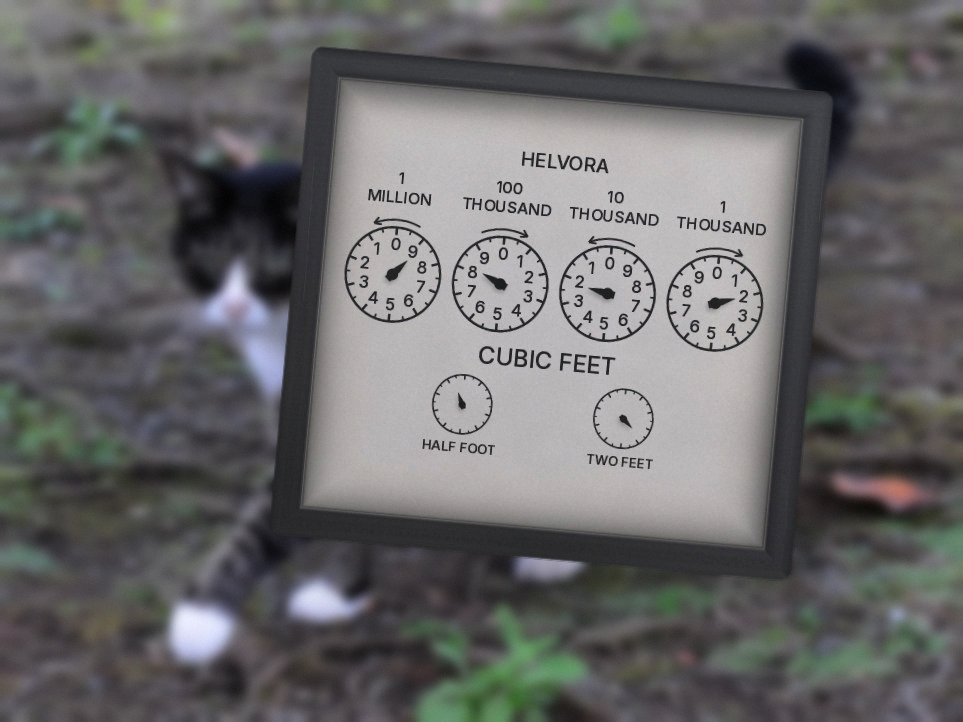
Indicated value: 882200 ft³
